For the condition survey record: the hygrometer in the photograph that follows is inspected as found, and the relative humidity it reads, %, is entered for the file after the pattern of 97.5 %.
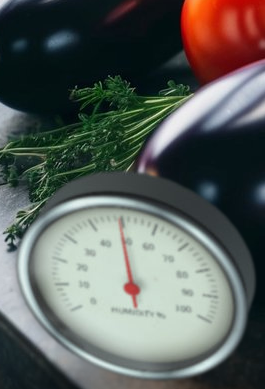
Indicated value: 50 %
